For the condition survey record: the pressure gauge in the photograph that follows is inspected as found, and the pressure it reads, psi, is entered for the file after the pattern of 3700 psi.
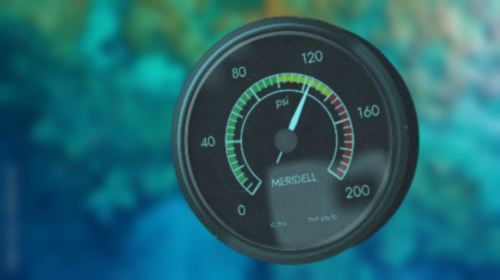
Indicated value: 125 psi
